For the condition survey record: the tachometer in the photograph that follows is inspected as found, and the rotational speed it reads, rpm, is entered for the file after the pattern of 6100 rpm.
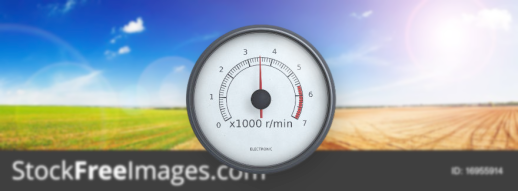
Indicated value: 3500 rpm
